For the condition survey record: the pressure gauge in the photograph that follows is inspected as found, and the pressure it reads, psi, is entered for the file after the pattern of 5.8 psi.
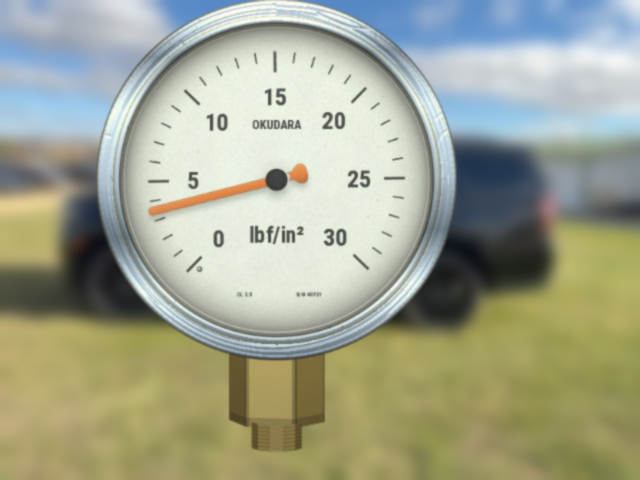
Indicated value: 3.5 psi
